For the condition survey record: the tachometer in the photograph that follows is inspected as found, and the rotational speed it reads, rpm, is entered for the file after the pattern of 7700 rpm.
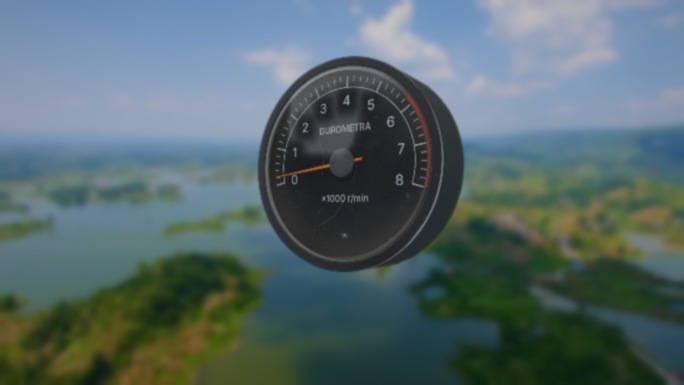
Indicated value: 200 rpm
